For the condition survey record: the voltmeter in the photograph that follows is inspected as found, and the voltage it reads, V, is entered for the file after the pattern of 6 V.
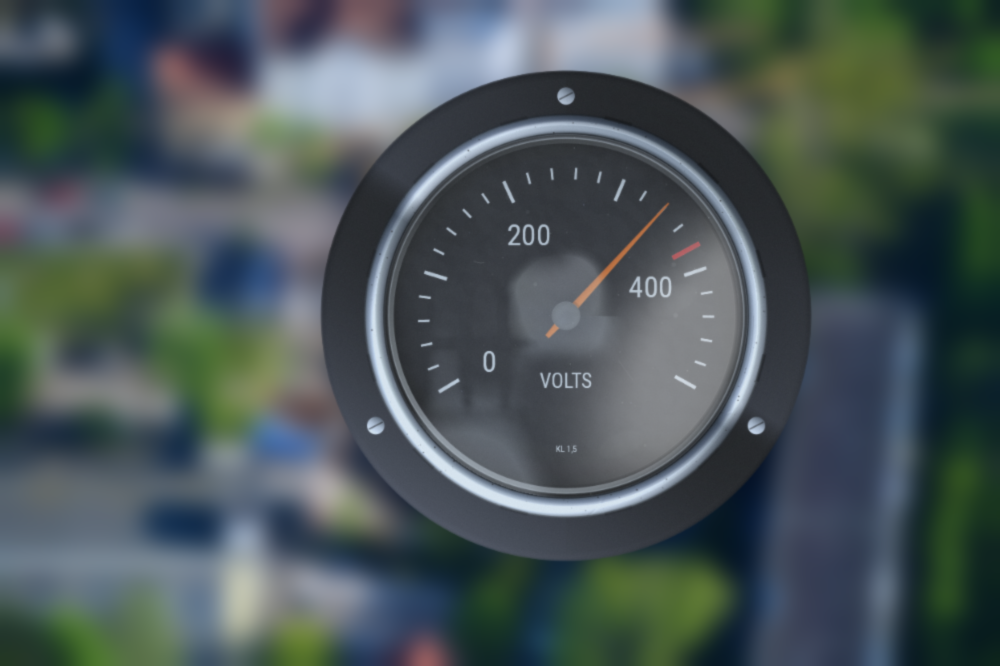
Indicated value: 340 V
